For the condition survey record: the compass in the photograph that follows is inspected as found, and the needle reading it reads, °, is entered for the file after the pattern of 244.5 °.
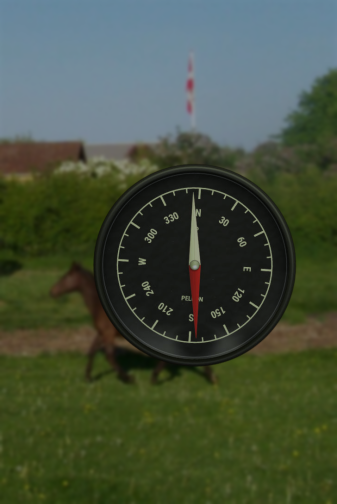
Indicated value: 175 °
